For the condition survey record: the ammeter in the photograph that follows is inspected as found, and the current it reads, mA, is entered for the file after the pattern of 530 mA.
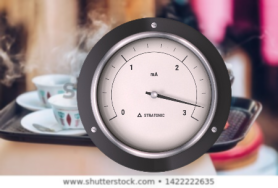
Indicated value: 2.8 mA
